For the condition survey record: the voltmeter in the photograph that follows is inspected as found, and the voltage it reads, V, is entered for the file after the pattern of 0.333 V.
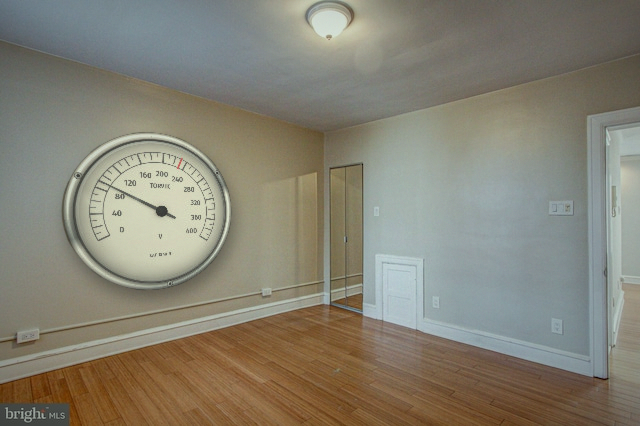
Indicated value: 90 V
